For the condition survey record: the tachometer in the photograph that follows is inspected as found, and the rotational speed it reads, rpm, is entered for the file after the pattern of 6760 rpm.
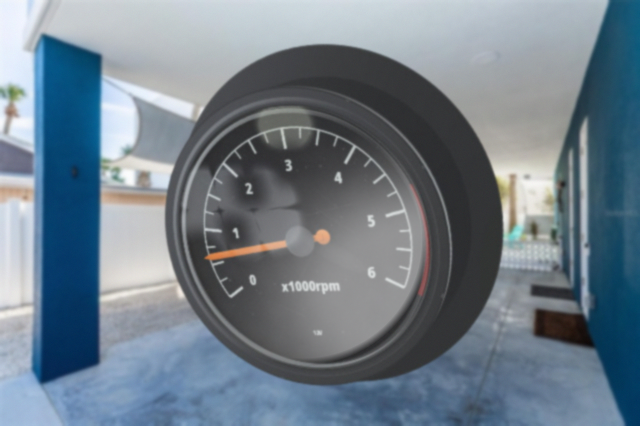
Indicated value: 625 rpm
